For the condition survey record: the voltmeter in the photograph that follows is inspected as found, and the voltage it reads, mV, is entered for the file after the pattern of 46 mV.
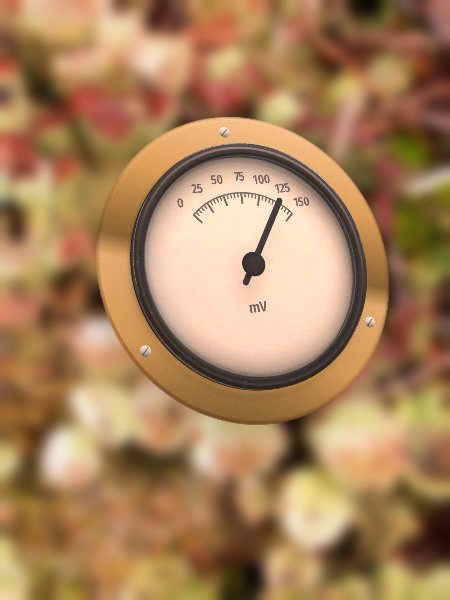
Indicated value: 125 mV
